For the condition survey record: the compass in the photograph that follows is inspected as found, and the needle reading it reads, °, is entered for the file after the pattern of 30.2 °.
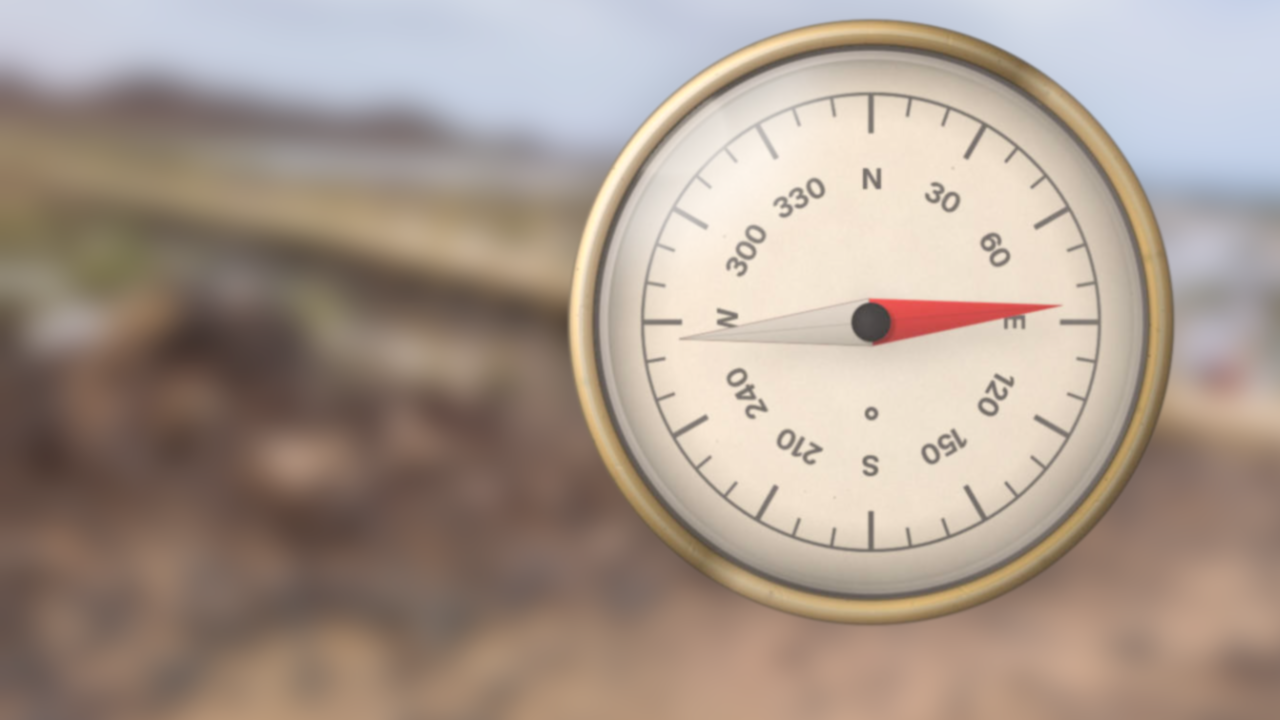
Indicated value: 85 °
